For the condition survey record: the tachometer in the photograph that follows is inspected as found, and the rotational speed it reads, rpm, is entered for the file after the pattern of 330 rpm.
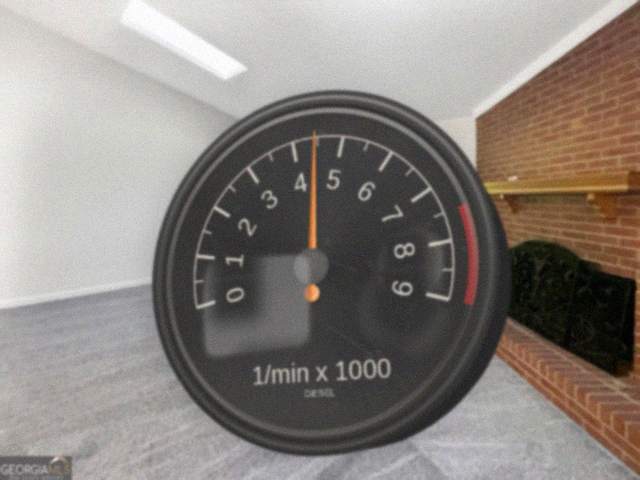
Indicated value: 4500 rpm
